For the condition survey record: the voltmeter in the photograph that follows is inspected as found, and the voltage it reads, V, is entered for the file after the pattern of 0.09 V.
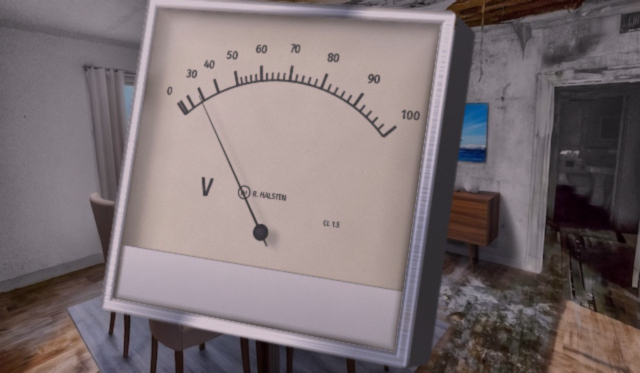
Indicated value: 30 V
